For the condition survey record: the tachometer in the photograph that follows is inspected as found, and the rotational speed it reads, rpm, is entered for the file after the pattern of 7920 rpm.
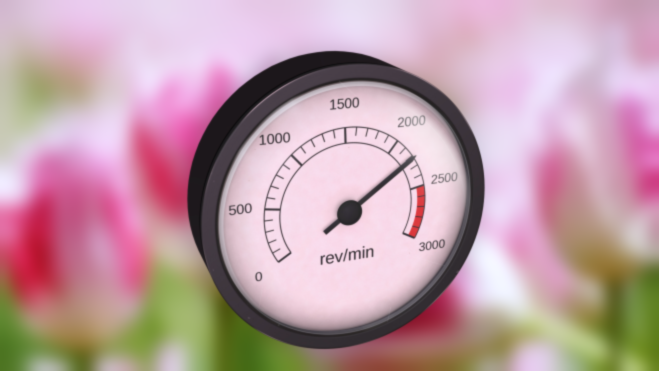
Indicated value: 2200 rpm
